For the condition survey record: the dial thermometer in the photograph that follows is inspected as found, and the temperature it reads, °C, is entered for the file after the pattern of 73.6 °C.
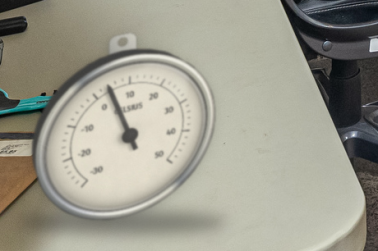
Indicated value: 4 °C
